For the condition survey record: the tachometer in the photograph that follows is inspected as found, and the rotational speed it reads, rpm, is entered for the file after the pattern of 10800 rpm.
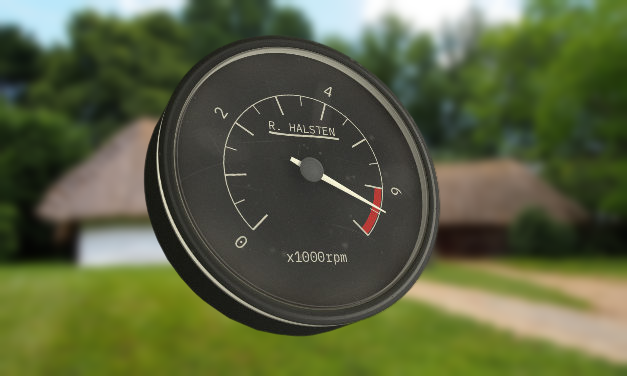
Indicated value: 6500 rpm
